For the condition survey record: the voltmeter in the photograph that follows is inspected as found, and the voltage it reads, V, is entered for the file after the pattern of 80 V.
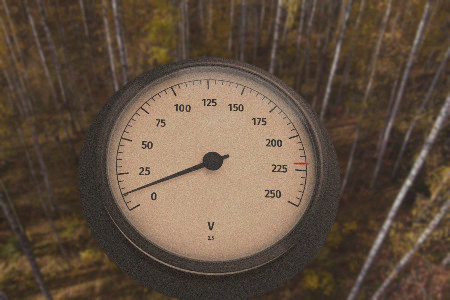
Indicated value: 10 V
